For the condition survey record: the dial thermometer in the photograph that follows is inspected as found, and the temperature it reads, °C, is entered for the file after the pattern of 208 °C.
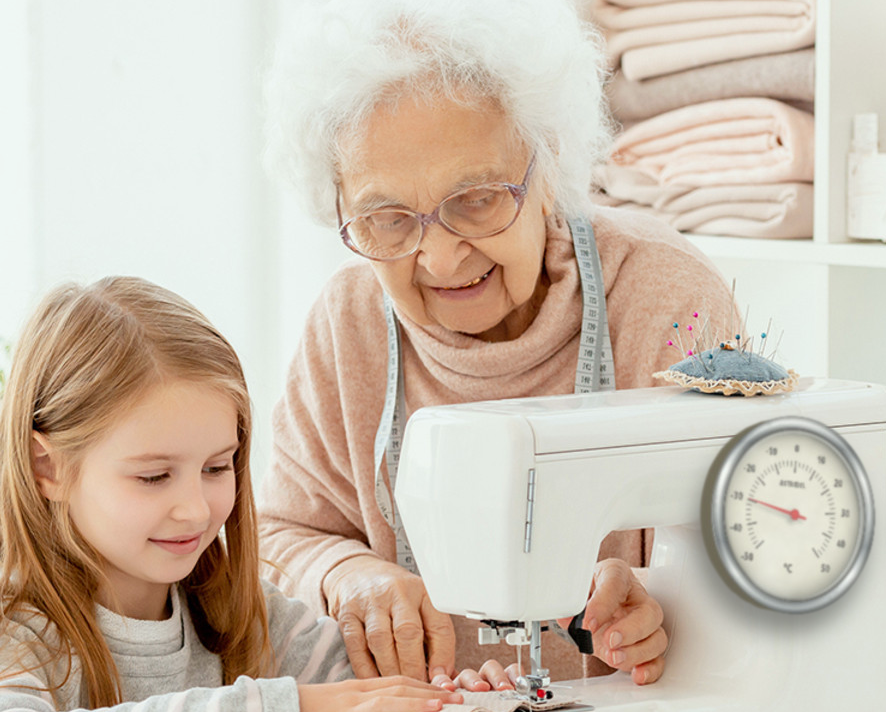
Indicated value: -30 °C
